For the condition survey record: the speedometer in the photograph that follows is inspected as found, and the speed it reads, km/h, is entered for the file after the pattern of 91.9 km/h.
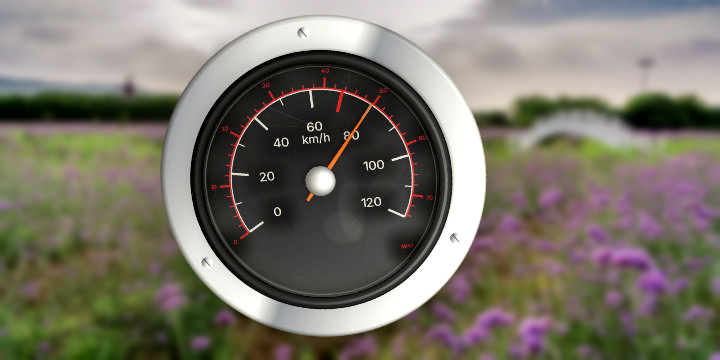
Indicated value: 80 km/h
